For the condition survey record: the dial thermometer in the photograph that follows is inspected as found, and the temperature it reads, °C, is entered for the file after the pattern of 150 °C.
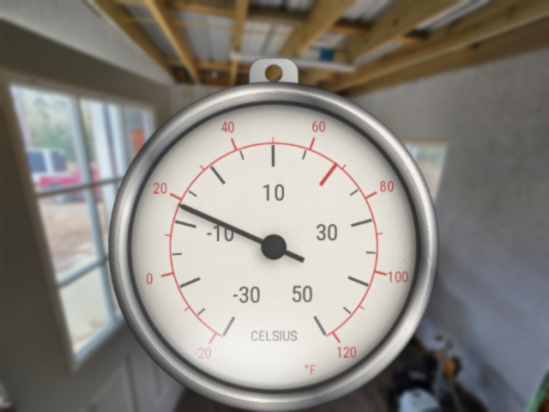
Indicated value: -7.5 °C
